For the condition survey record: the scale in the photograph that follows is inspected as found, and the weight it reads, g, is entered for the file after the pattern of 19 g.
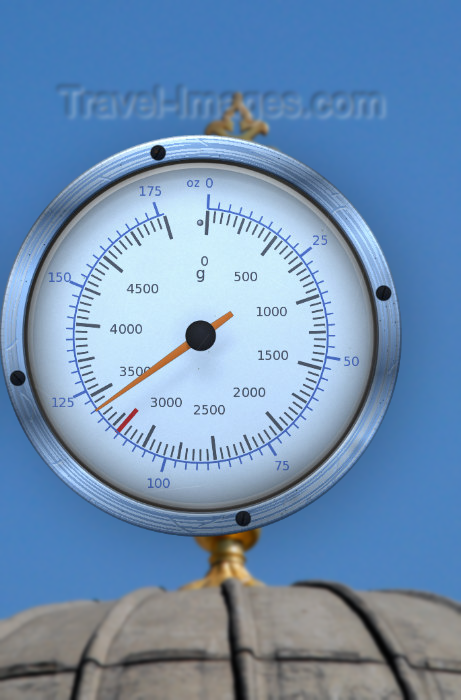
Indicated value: 3400 g
